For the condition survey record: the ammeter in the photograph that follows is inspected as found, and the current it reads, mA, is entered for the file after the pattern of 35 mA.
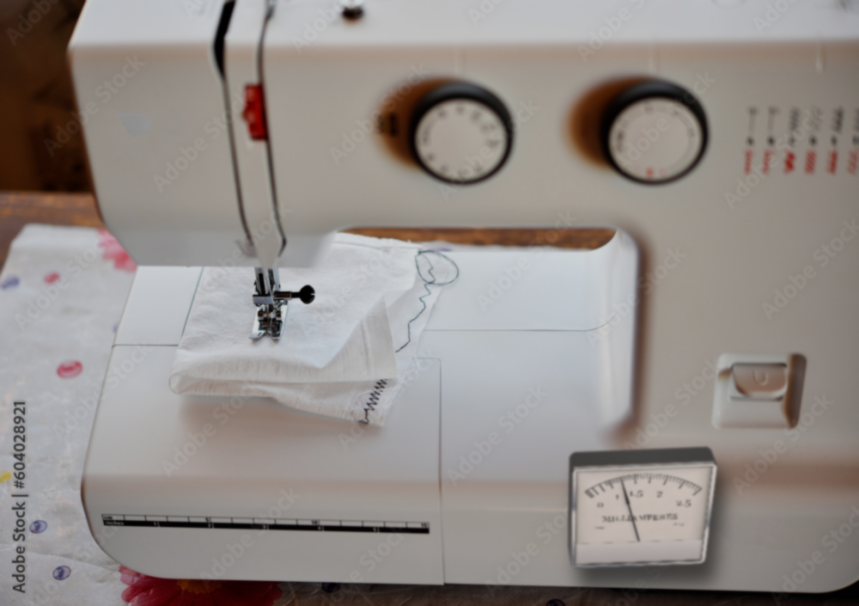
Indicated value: 1.25 mA
